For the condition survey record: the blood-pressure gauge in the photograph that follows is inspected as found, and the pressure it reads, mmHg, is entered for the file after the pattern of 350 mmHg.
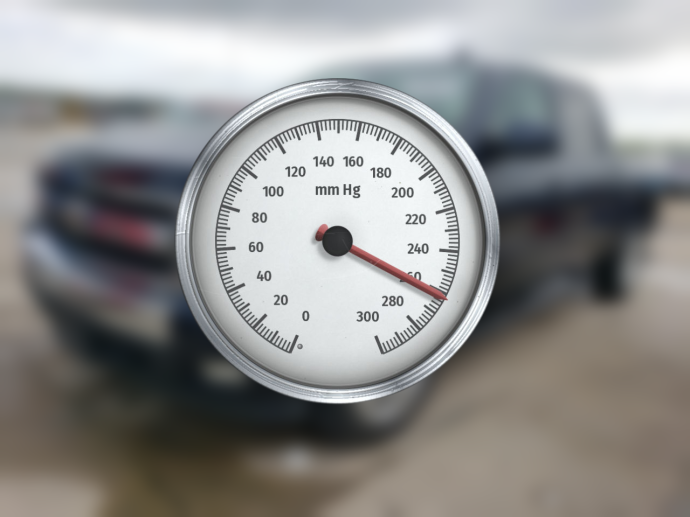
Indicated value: 262 mmHg
